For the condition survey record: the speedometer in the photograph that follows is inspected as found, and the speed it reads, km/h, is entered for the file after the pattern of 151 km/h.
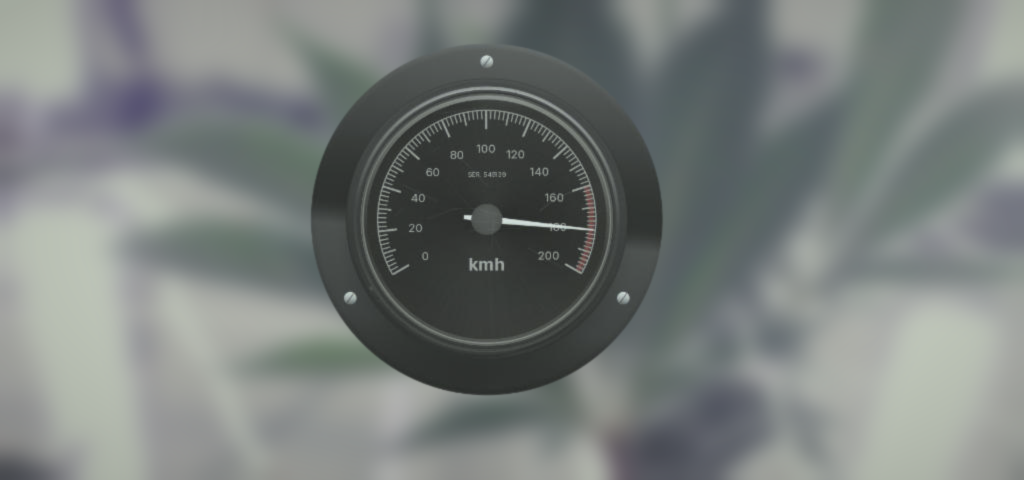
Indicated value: 180 km/h
